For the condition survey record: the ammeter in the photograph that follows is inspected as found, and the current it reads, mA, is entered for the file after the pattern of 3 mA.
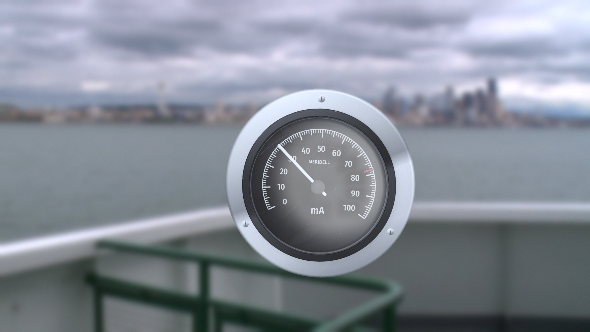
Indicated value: 30 mA
